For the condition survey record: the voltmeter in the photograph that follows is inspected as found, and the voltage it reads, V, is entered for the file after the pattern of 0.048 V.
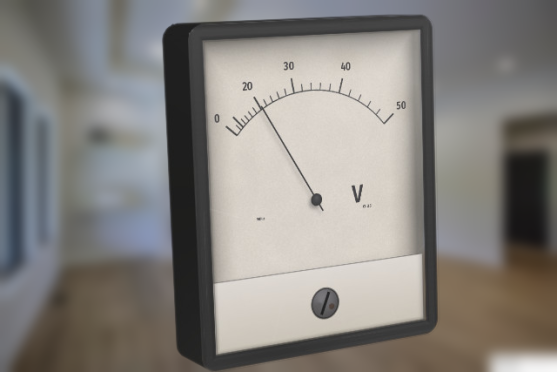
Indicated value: 20 V
